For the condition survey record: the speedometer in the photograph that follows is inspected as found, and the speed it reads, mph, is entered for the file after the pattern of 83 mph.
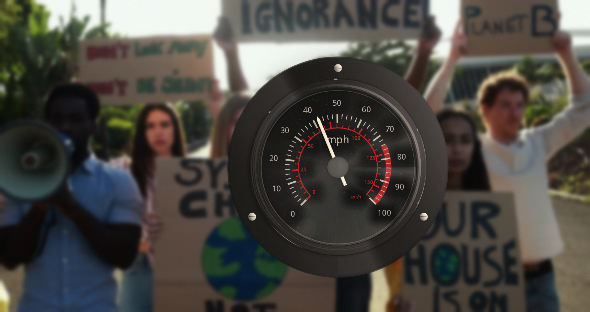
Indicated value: 42 mph
